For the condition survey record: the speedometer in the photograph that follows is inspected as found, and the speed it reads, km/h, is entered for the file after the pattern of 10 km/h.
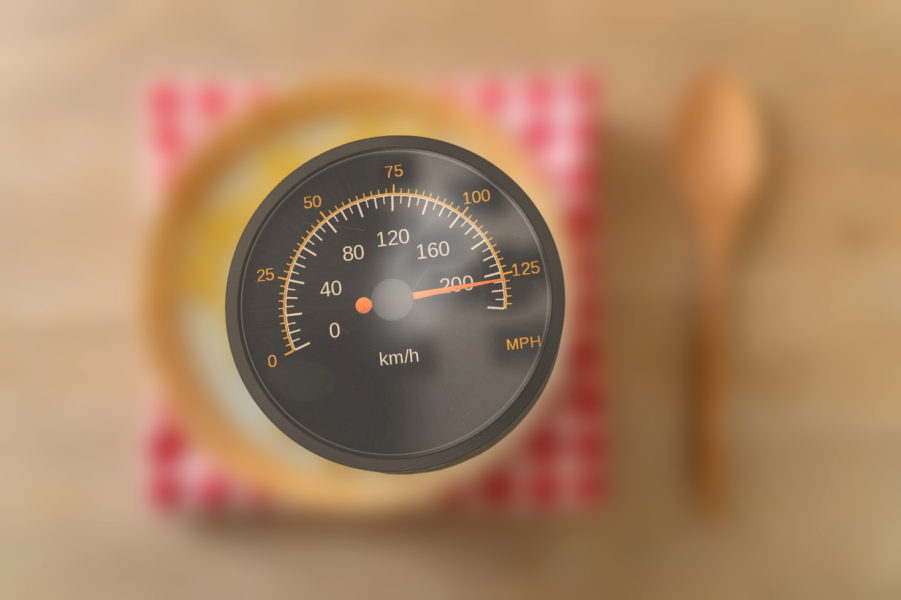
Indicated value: 205 km/h
